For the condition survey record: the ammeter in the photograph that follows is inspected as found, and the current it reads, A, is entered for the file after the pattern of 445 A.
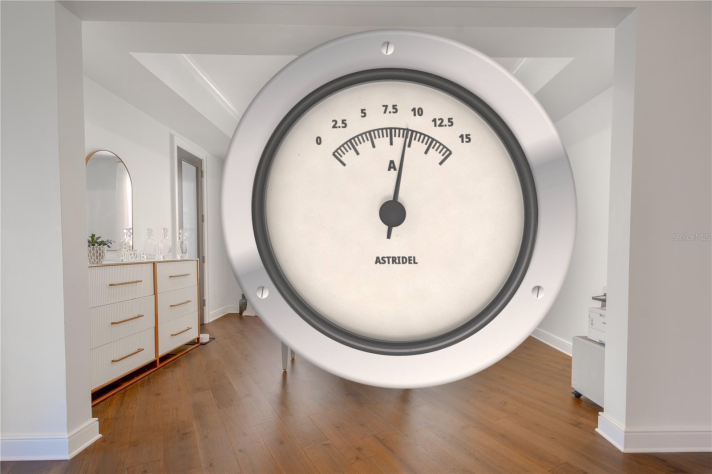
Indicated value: 9.5 A
